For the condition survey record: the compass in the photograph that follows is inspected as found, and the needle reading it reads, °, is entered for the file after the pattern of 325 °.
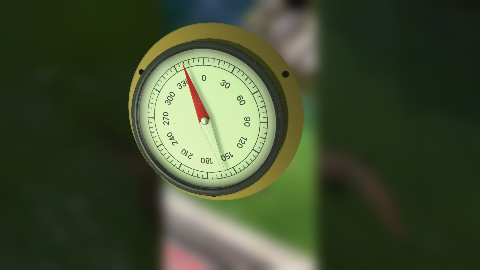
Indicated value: 340 °
